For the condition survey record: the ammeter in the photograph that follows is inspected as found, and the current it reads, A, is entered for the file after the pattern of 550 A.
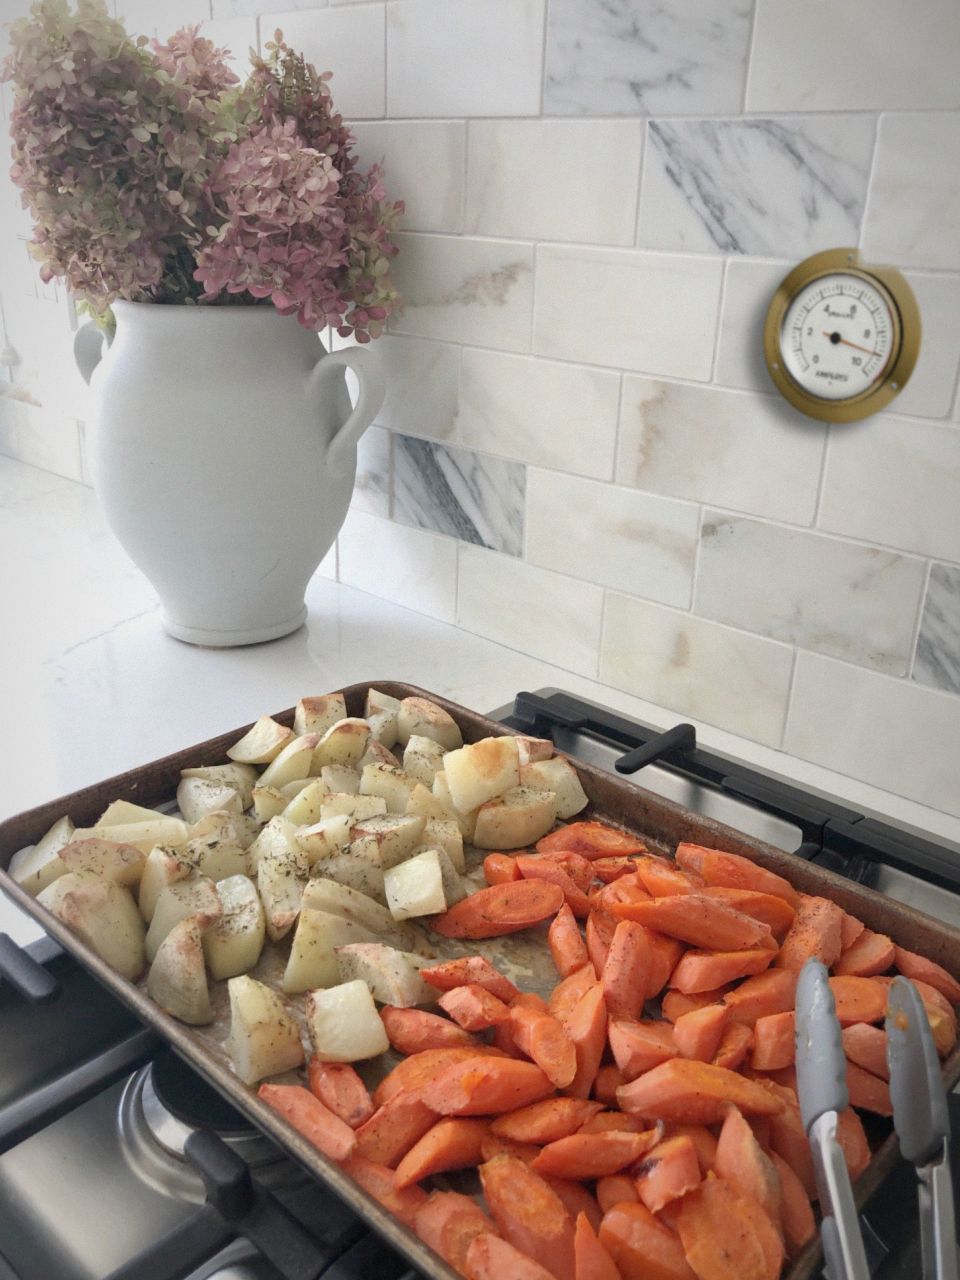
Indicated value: 9 A
